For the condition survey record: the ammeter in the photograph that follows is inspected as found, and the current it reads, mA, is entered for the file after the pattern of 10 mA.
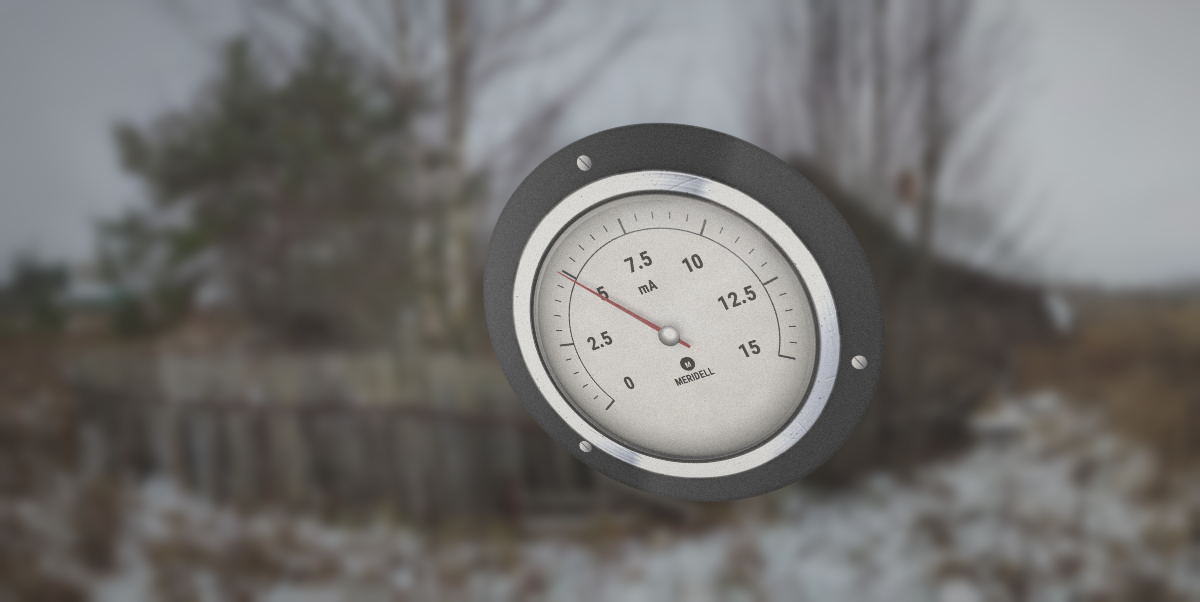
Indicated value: 5 mA
